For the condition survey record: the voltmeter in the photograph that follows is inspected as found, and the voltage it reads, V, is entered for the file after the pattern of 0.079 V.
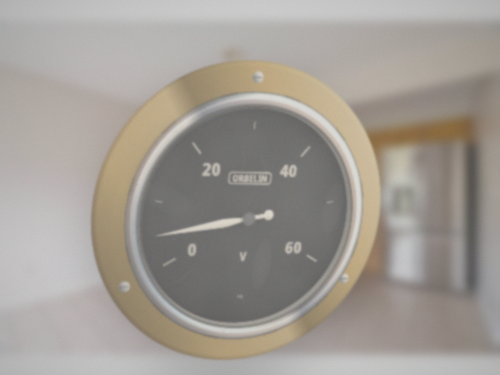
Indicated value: 5 V
